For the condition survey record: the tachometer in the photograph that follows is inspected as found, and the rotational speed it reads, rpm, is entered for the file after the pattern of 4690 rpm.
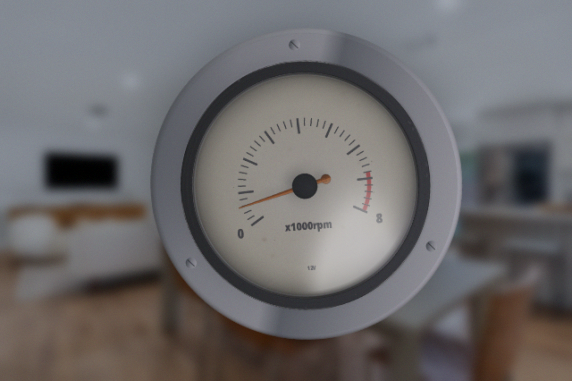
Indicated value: 600 rpm
